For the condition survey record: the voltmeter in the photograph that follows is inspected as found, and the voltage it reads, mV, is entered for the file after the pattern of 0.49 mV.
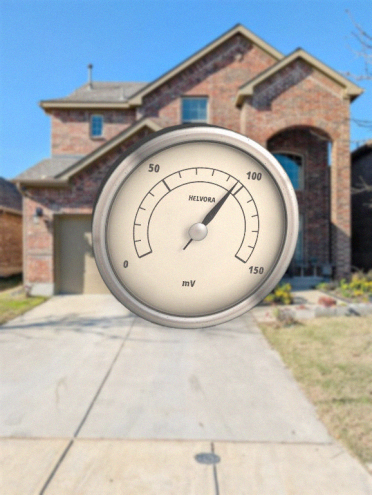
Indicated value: 95 mV
